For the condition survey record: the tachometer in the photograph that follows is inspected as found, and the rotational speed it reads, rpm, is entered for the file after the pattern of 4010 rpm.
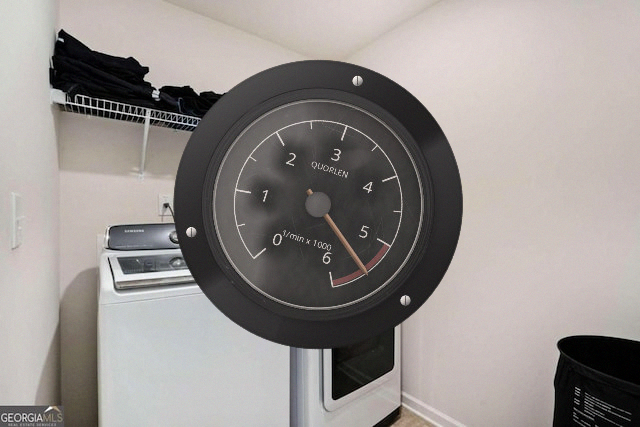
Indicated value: 5500 rpm
